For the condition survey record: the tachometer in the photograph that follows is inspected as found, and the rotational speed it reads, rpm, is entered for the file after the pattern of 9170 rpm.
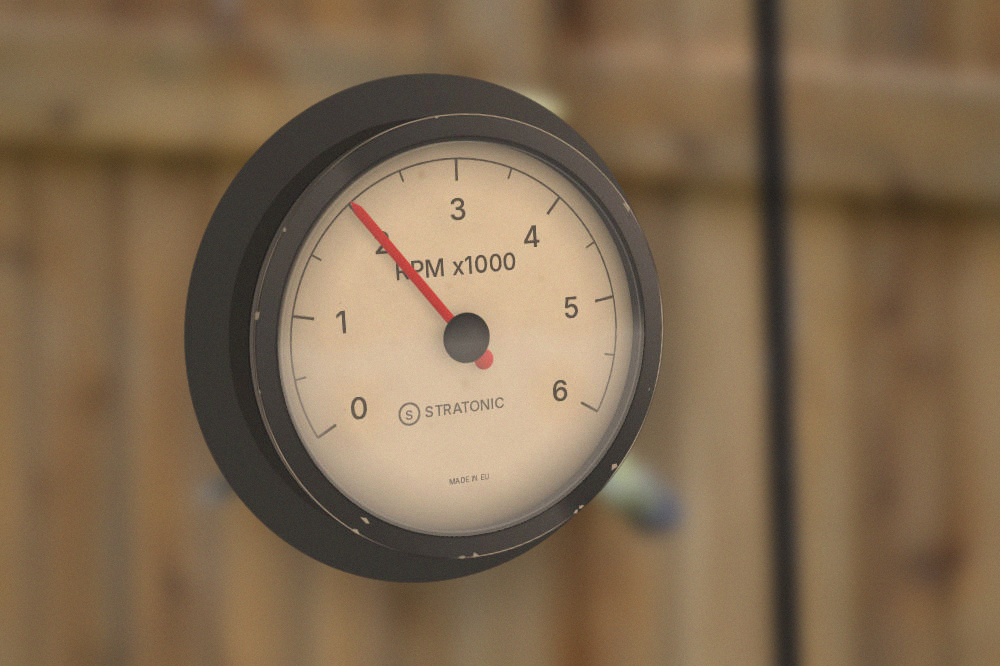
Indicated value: 2000 rpm
